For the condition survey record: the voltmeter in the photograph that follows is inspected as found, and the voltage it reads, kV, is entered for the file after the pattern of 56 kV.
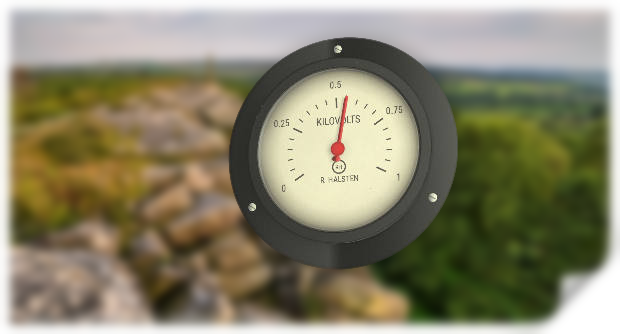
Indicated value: 0.55 kV
